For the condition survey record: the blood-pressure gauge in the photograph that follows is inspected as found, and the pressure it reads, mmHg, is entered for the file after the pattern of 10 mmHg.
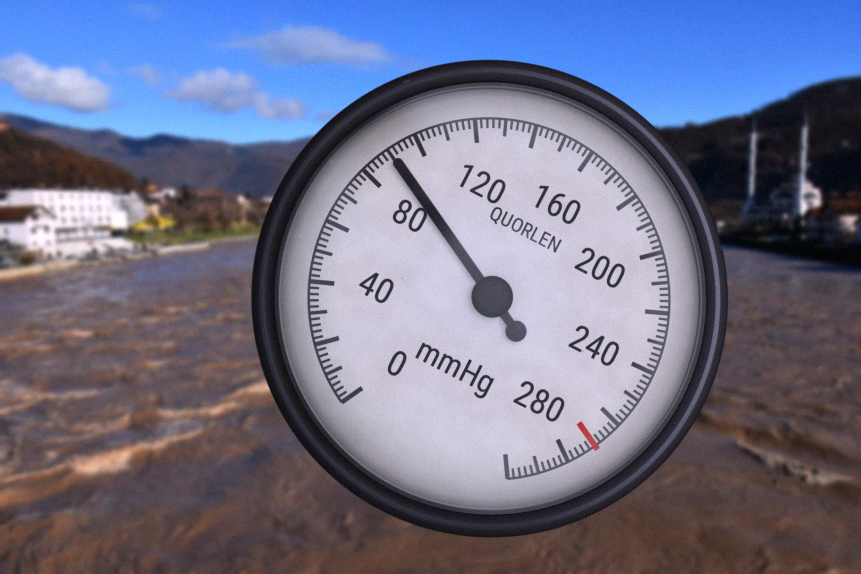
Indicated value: 90 mmHg
